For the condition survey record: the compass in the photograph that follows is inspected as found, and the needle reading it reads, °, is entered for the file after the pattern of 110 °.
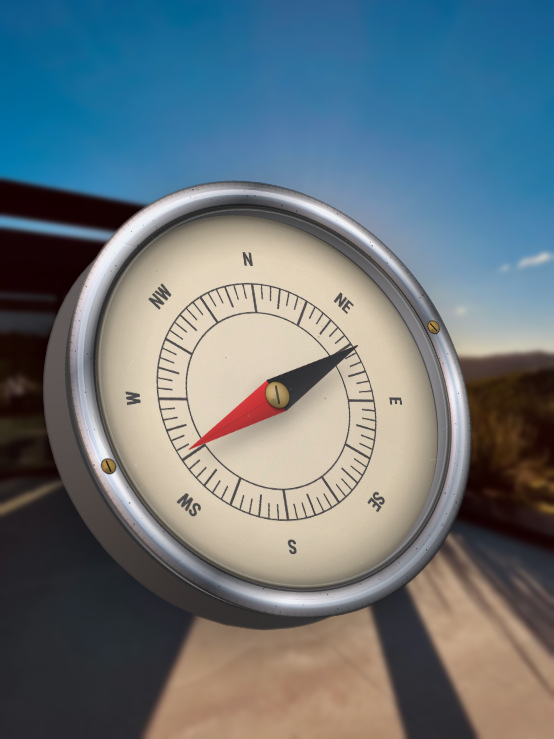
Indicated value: 242.5 °
